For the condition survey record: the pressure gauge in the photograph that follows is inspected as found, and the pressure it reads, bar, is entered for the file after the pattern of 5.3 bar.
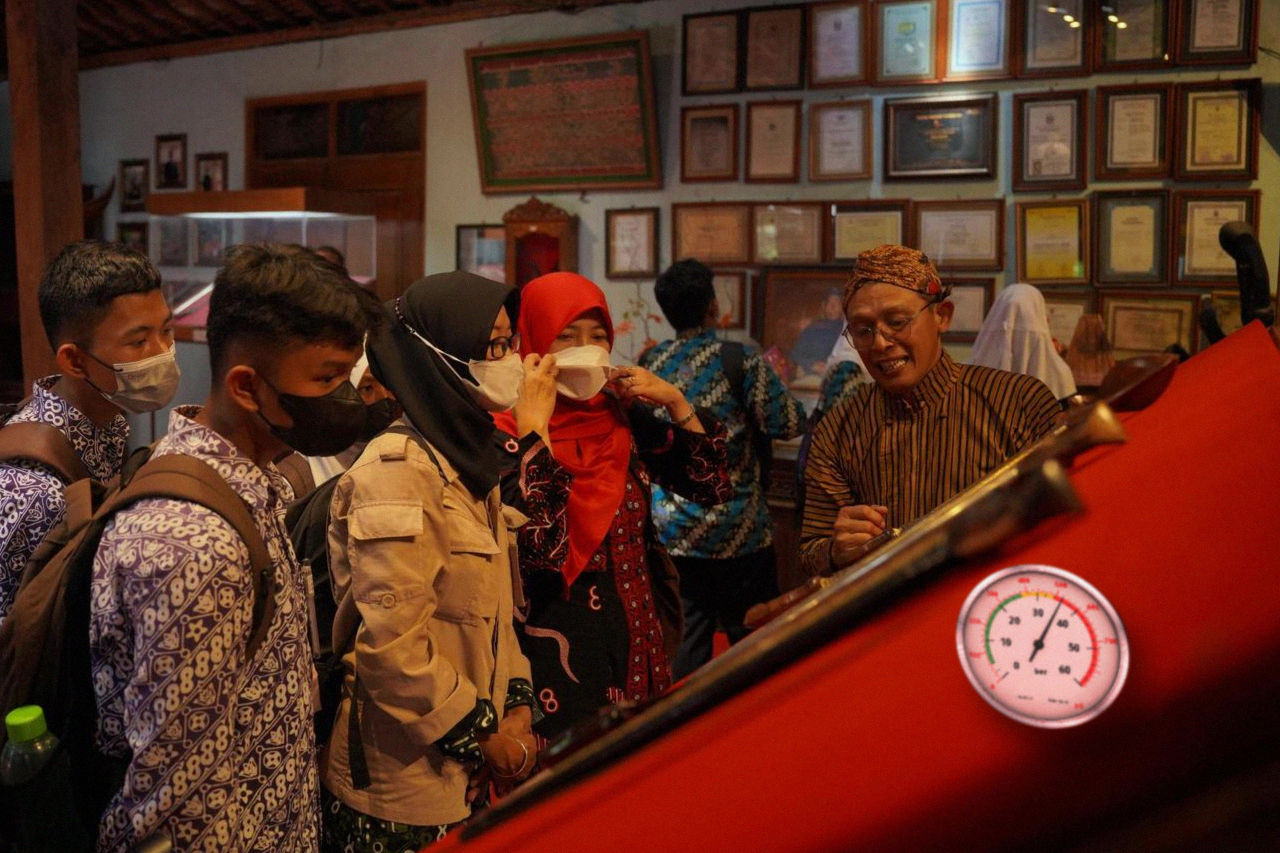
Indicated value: 36 bar
